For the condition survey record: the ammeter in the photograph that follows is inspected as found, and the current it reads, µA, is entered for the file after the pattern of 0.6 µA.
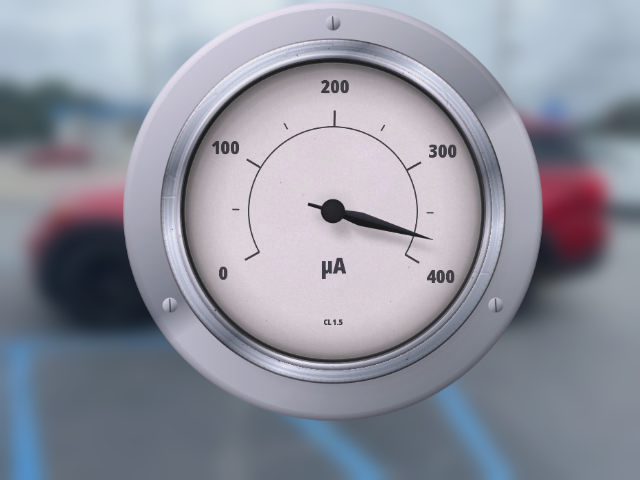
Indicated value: 375 µA
